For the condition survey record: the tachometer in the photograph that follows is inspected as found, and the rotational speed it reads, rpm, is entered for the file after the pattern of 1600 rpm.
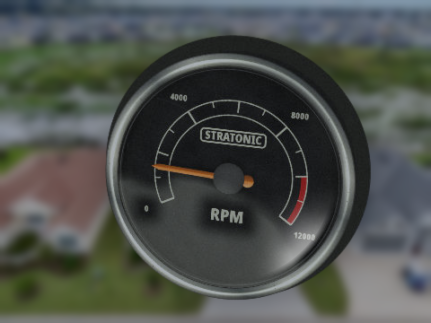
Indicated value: 1500 rpm
